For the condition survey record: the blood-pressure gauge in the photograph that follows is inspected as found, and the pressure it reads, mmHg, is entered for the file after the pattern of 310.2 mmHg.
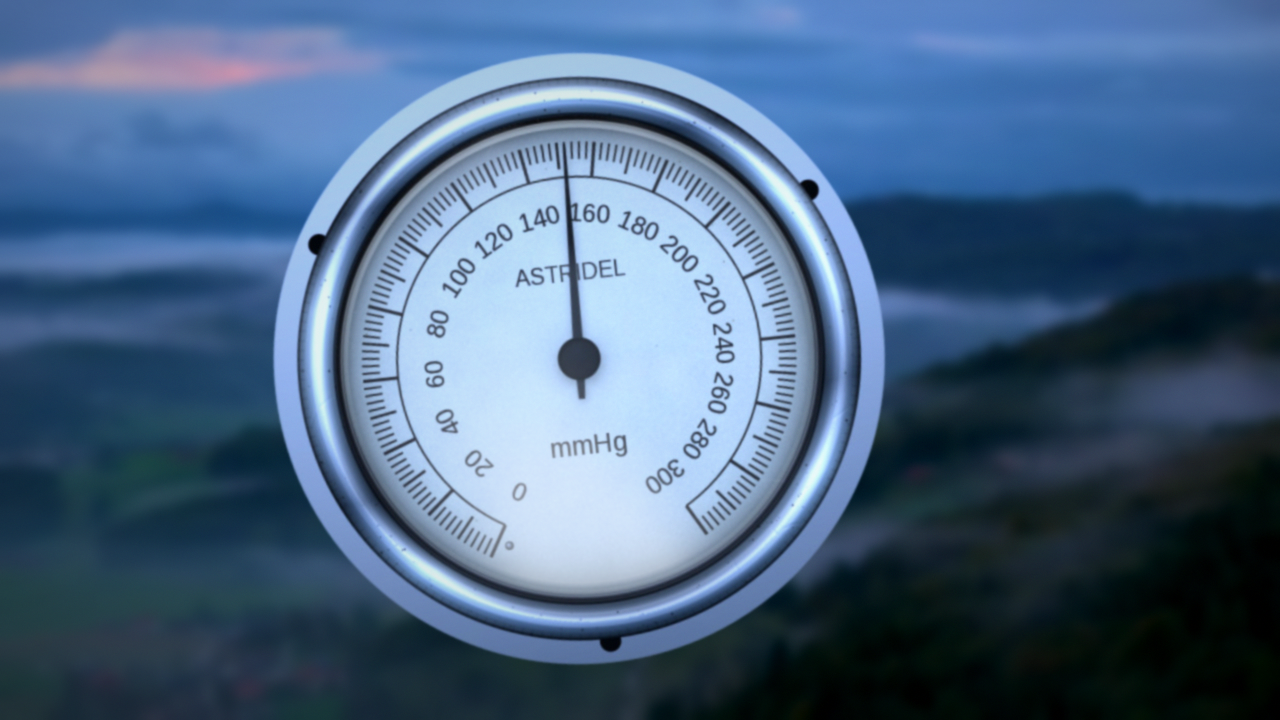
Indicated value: 152 mmHg
